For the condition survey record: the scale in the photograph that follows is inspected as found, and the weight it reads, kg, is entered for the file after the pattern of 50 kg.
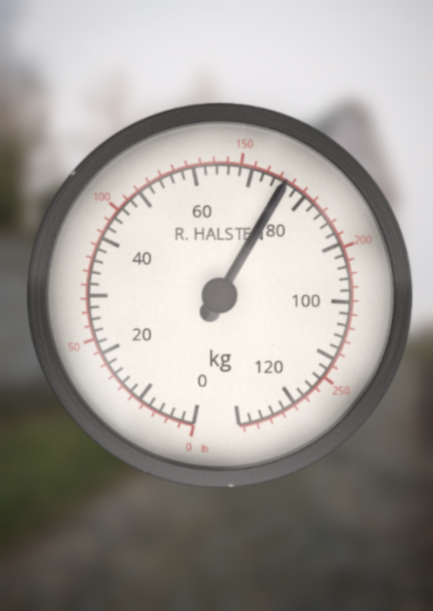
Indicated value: 76 kg
